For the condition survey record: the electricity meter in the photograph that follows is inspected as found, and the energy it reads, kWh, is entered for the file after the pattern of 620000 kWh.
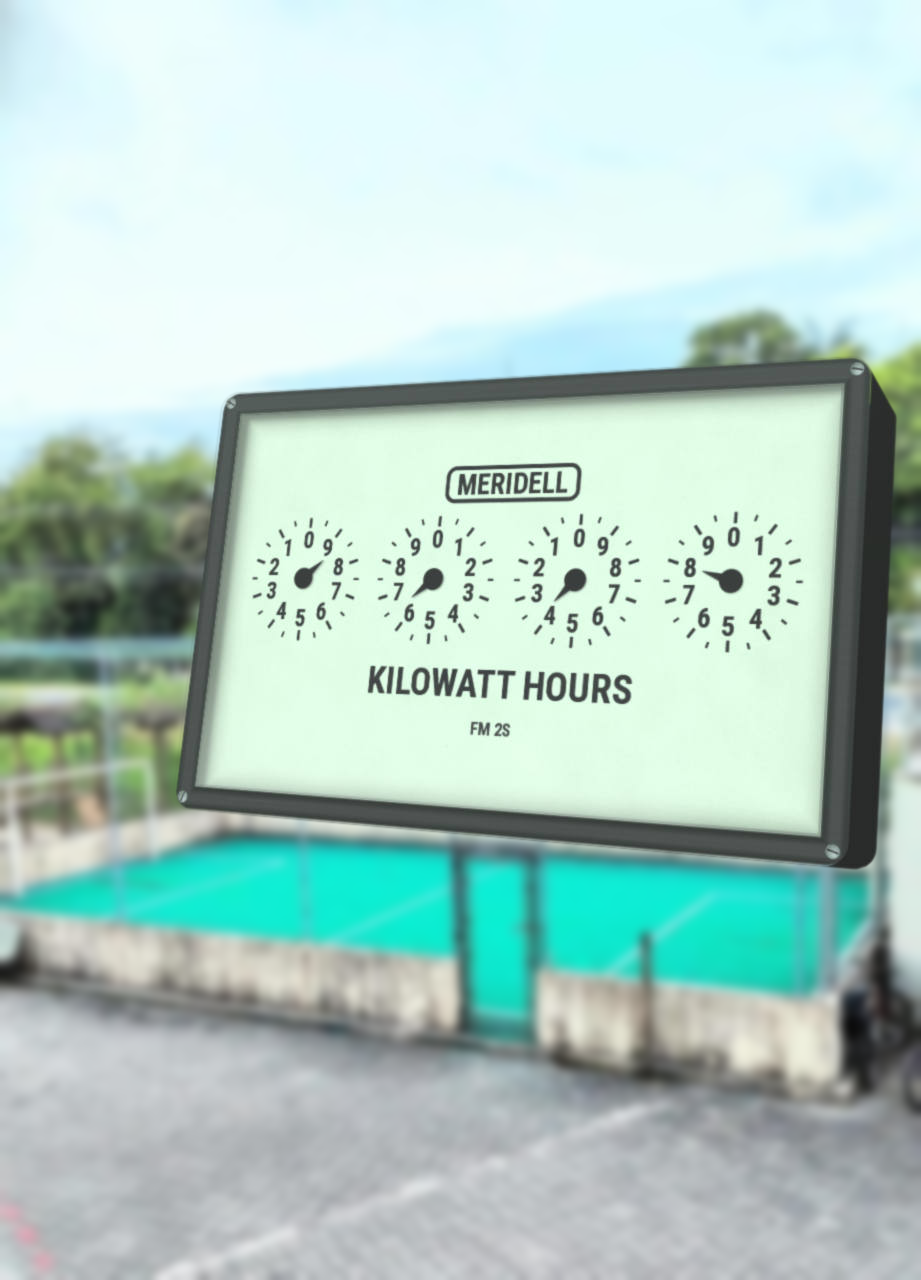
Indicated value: 8638 kWh
